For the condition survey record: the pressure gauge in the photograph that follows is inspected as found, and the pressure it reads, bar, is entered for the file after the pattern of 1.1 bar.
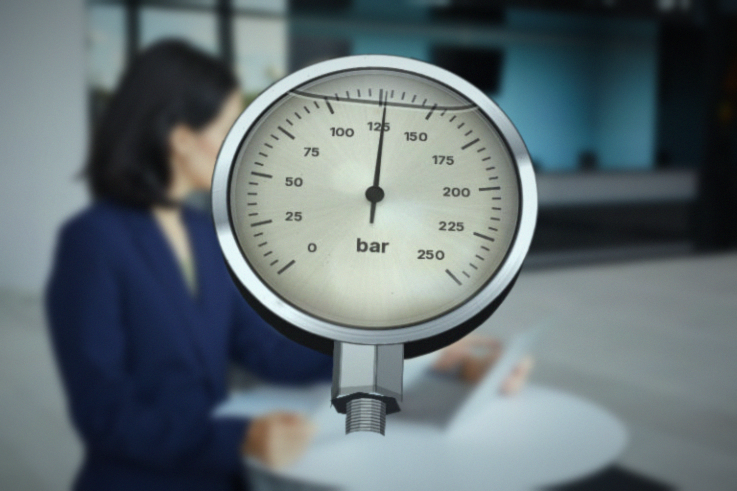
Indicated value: 127.5 bar
